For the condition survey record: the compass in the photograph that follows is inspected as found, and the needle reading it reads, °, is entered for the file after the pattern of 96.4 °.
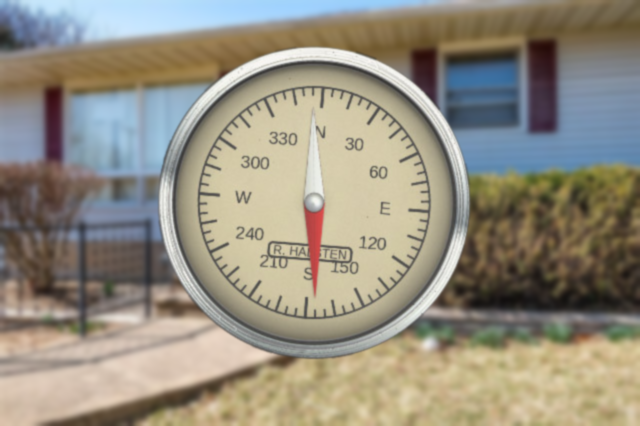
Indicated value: 175 °
